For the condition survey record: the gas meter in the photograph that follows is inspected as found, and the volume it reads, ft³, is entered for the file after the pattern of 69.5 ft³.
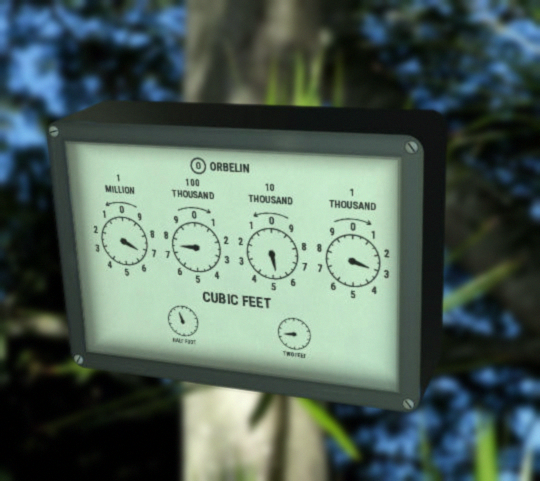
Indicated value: 675300 ft³
